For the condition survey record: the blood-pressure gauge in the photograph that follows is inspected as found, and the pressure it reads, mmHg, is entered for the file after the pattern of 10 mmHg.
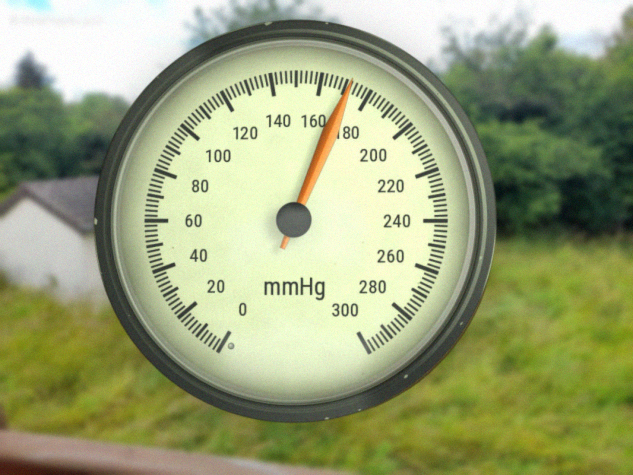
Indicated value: 172 mmHg
